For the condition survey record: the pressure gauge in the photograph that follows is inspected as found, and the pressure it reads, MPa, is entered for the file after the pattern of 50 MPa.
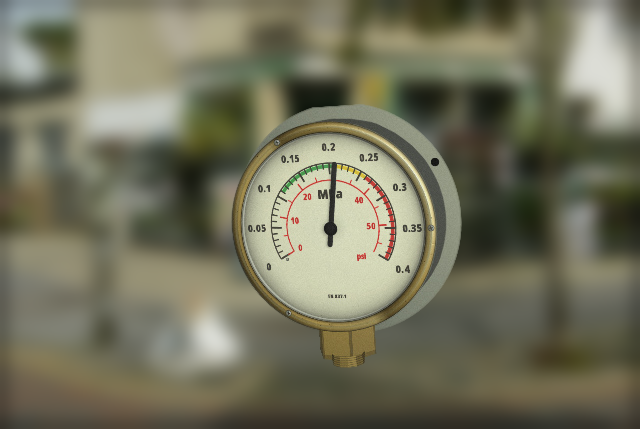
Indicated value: 0.21 MPa
